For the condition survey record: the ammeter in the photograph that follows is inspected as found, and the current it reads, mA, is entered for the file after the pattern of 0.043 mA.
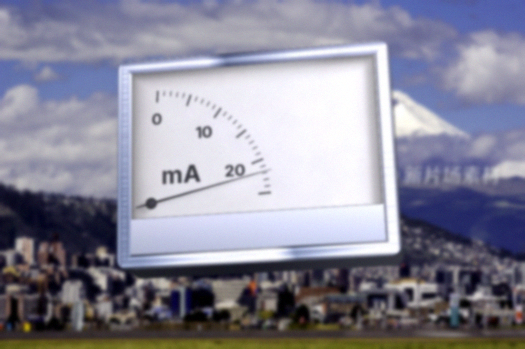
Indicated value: 22 mA
